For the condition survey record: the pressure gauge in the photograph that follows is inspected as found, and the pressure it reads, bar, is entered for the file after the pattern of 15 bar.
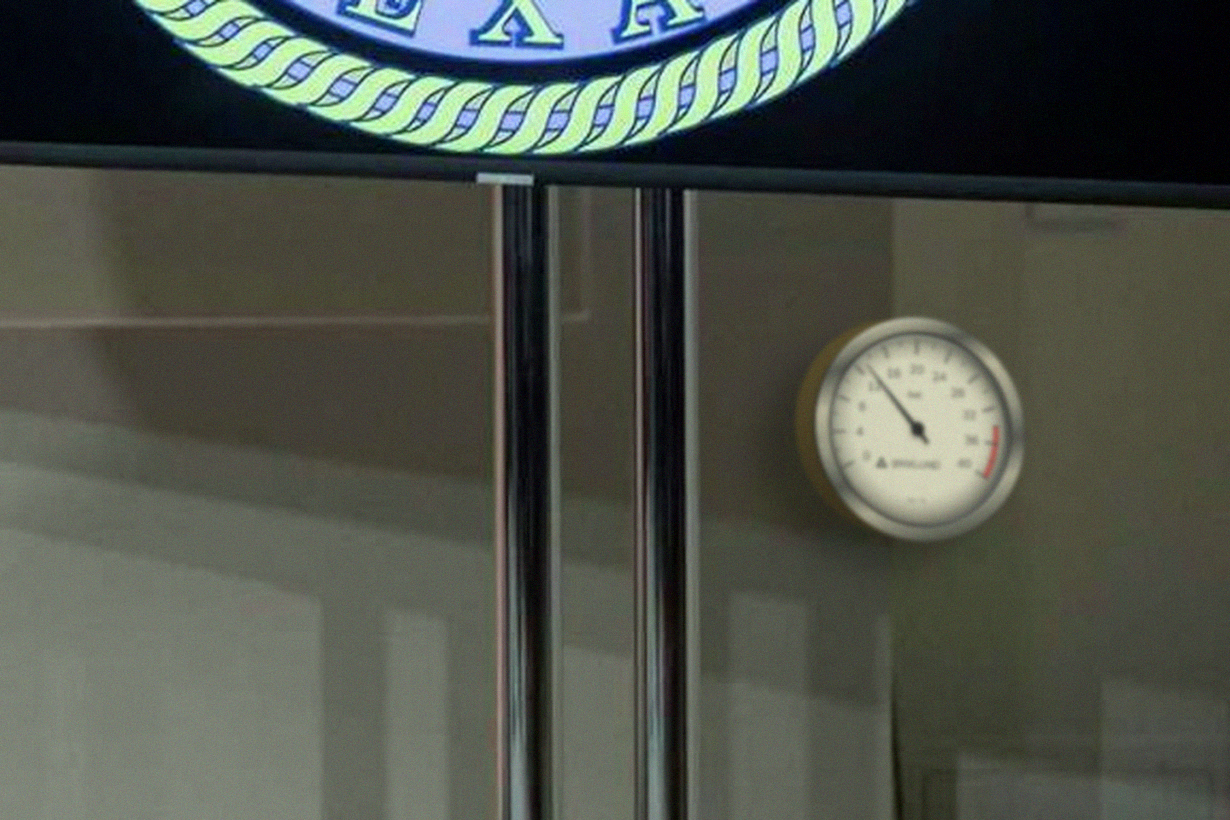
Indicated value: 13 bar
